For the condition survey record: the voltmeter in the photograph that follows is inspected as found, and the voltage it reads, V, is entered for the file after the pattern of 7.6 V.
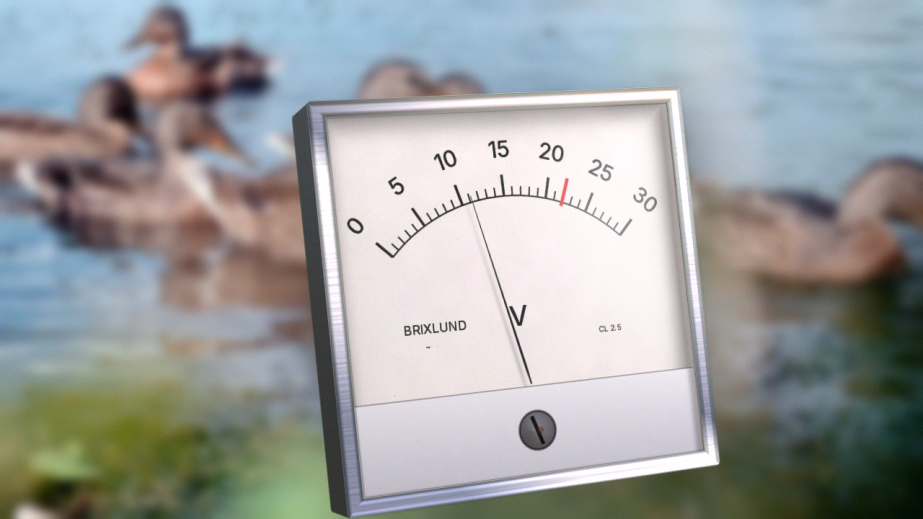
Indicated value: 11 V
